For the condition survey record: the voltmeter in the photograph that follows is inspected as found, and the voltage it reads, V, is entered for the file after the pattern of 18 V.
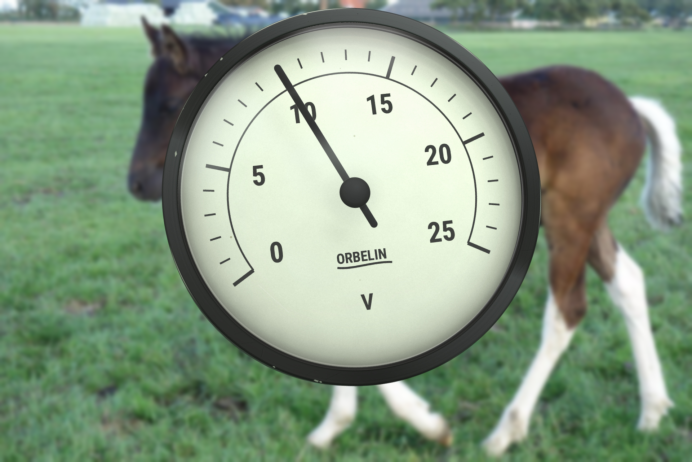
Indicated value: 10 V
